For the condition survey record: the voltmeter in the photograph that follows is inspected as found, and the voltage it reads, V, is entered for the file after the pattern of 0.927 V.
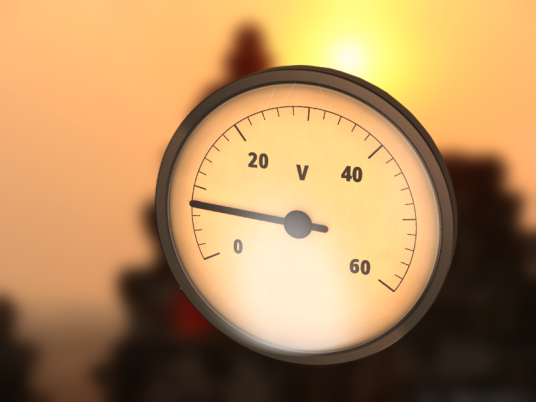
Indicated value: 8 V
